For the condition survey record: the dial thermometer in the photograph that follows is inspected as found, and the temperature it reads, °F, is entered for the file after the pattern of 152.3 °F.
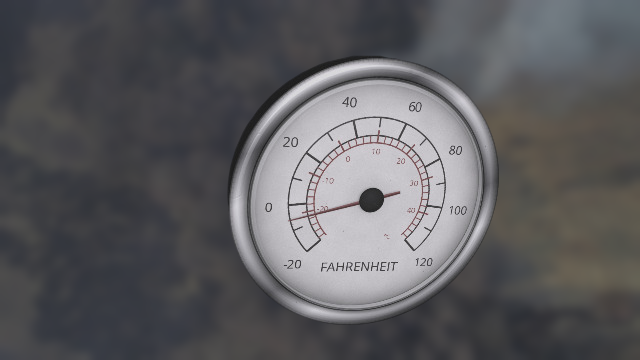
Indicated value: -5 °F
